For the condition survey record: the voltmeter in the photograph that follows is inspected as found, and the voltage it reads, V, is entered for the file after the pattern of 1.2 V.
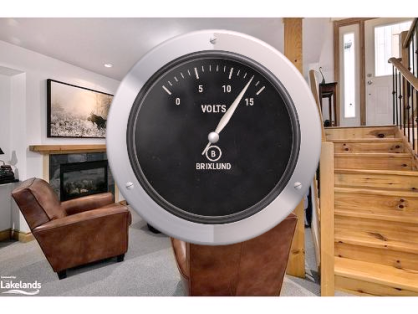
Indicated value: 13 V
